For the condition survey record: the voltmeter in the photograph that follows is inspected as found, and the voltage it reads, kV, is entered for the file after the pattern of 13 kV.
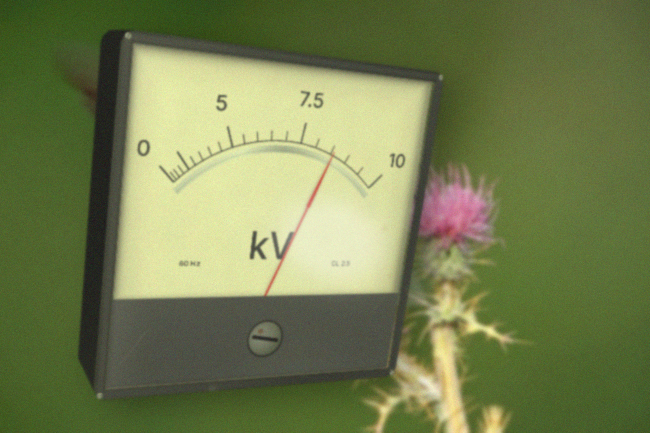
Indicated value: 8.5 kV
